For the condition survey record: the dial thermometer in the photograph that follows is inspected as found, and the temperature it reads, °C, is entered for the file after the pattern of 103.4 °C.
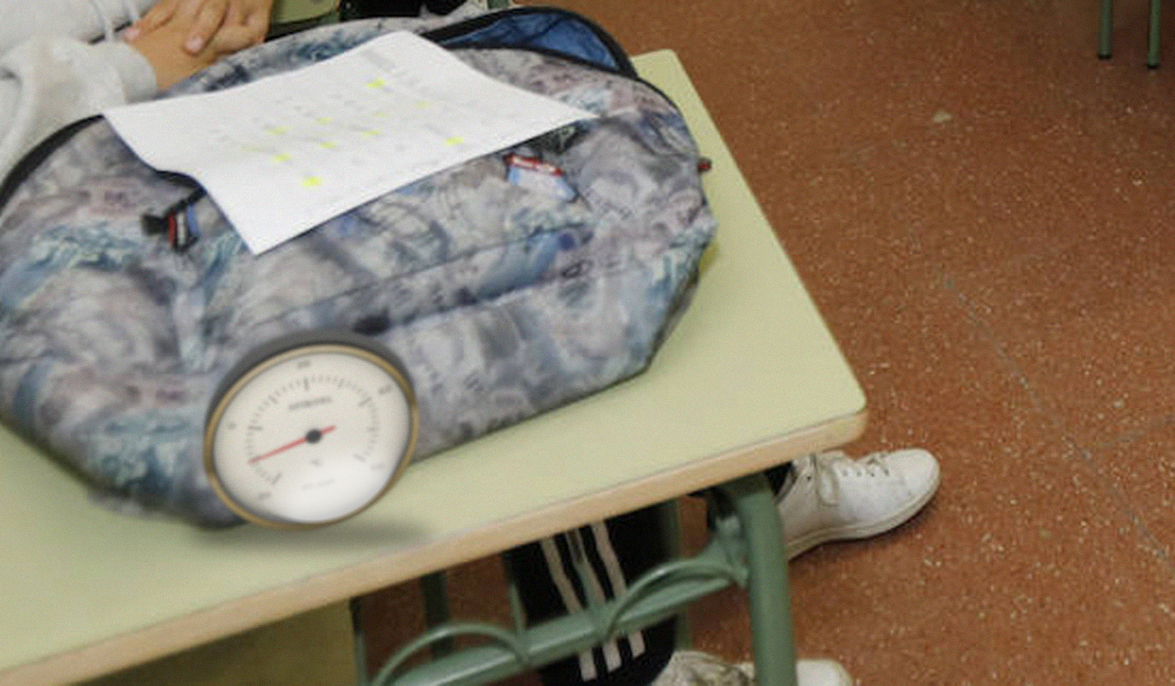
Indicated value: -10 °C
